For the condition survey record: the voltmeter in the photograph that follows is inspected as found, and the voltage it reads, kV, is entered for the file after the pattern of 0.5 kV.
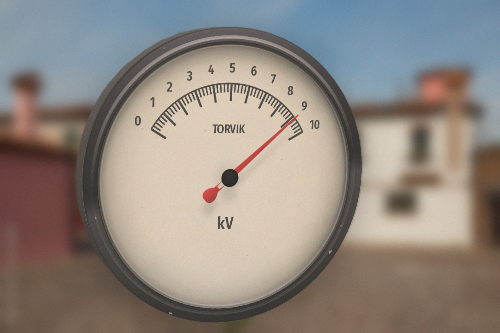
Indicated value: 9 kV
